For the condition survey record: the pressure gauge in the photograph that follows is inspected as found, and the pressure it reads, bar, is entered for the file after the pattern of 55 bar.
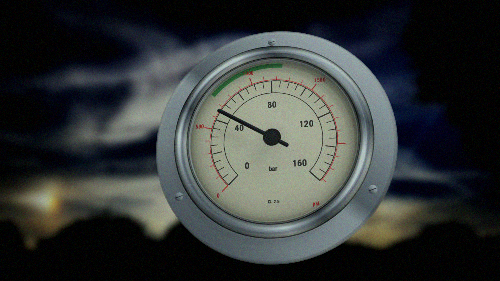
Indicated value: 45 bar
